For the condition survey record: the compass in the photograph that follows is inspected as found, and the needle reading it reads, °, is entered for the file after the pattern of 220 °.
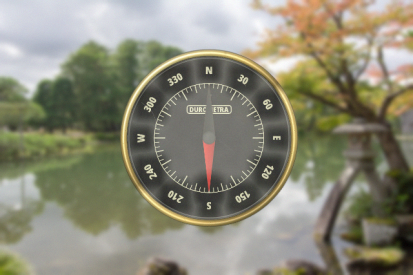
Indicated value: 180 °
